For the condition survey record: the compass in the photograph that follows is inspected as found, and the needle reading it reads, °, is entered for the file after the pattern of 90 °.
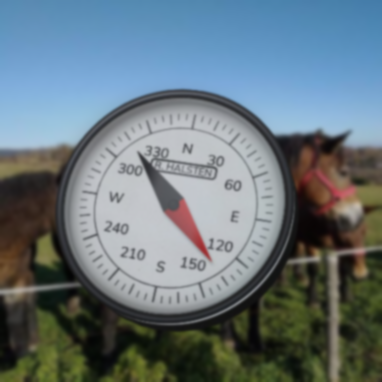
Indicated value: 135 °
